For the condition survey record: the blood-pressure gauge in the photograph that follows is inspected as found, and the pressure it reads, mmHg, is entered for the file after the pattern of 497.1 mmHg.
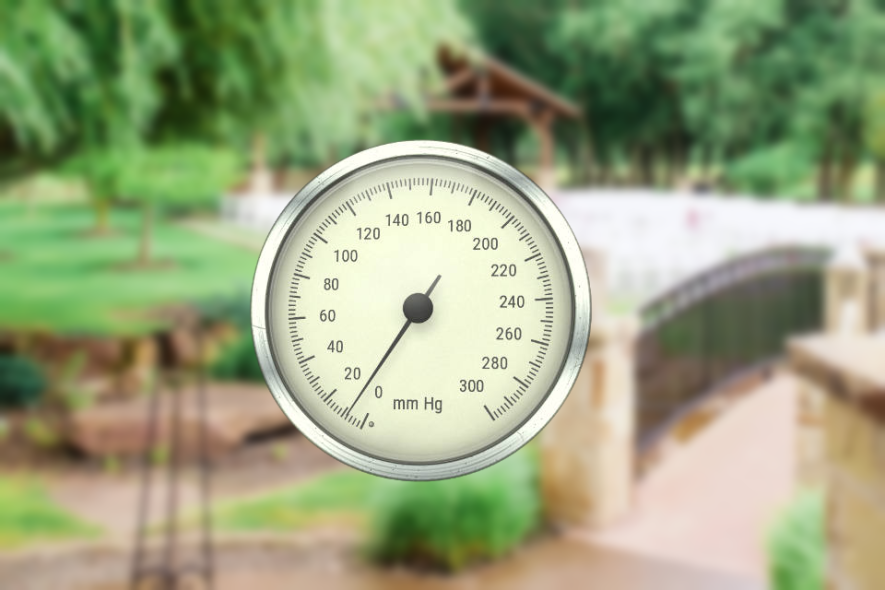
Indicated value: 8 mmHg
